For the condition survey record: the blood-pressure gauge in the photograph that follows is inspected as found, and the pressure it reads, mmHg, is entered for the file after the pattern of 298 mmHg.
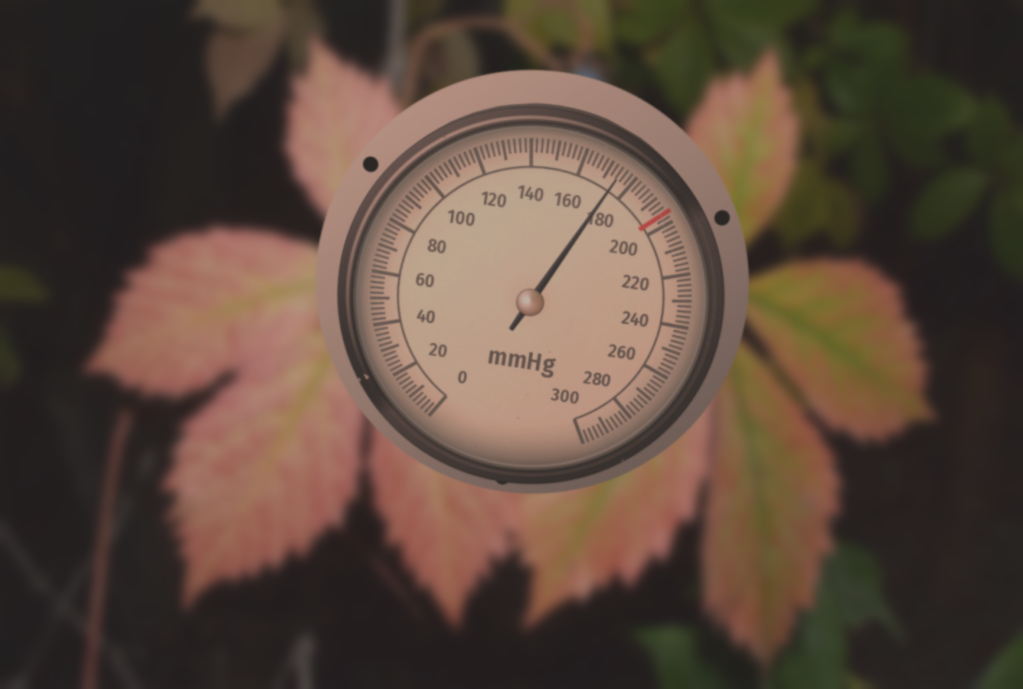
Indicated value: 174 mmHg
